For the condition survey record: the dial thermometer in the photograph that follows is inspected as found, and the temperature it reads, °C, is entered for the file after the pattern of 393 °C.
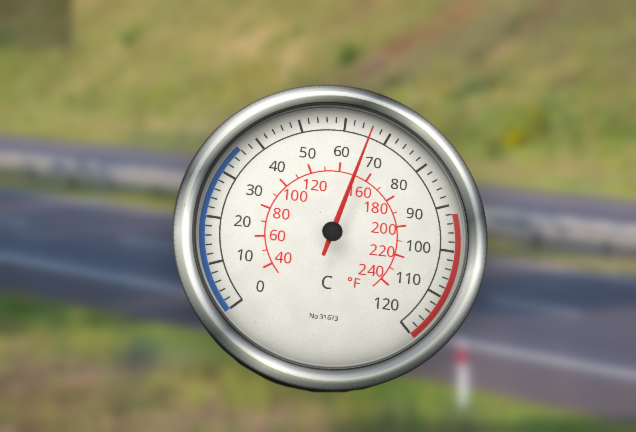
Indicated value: 66 °C
